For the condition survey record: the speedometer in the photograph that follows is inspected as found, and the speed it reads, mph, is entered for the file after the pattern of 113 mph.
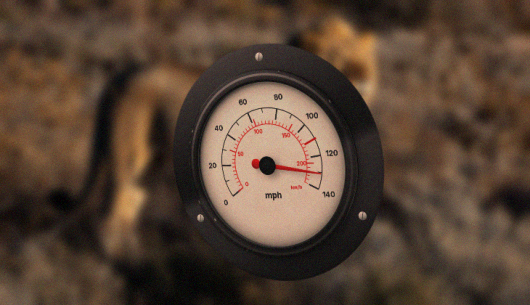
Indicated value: 130 mph
